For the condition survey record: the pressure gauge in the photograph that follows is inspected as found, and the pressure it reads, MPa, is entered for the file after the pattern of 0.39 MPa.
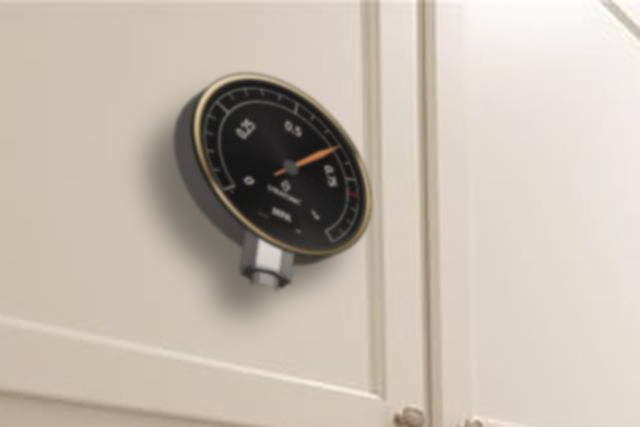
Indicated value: 0.65 MPa
